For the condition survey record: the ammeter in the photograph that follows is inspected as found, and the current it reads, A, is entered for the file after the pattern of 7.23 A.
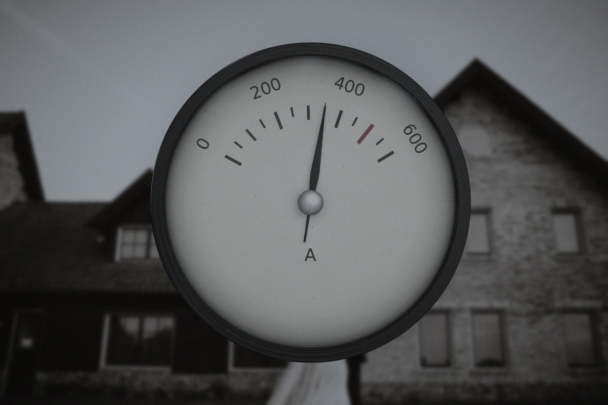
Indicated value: 350 A
